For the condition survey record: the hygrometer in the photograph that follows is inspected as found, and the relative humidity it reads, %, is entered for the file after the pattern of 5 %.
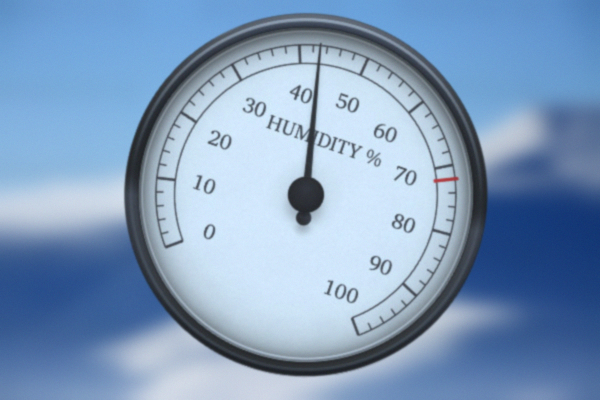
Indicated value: 43 %
